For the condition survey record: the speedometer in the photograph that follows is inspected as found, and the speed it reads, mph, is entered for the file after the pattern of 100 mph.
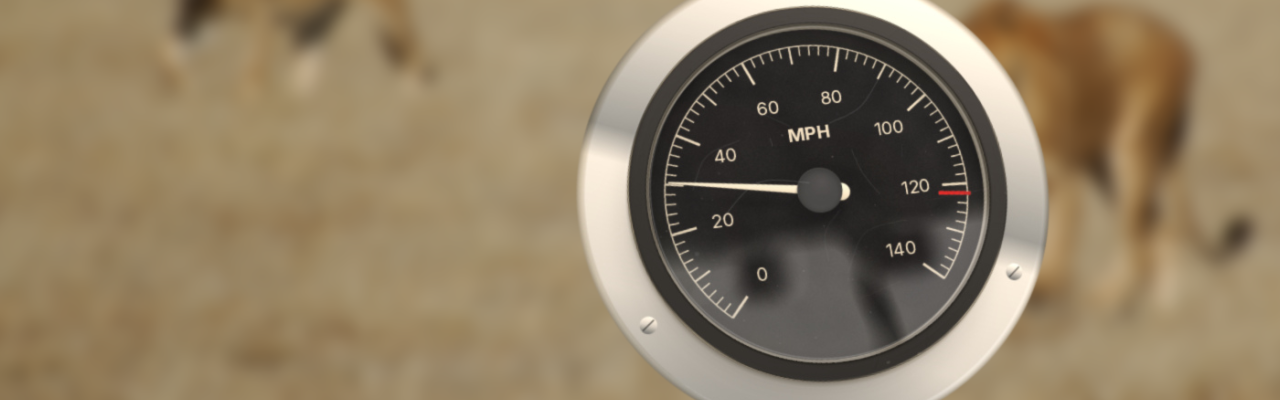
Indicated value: 30 mph
